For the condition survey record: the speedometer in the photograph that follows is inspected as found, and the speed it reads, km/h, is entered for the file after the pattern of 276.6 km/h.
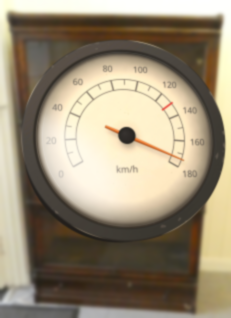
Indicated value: 175 km/h
